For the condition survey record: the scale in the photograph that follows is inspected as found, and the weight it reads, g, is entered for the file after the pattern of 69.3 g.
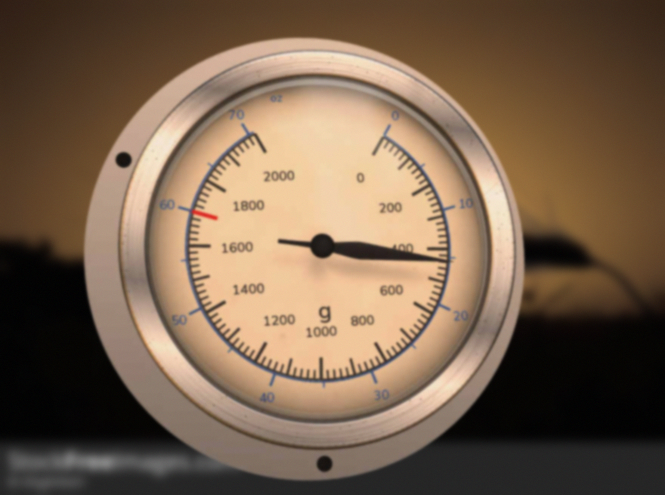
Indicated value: 440 g
